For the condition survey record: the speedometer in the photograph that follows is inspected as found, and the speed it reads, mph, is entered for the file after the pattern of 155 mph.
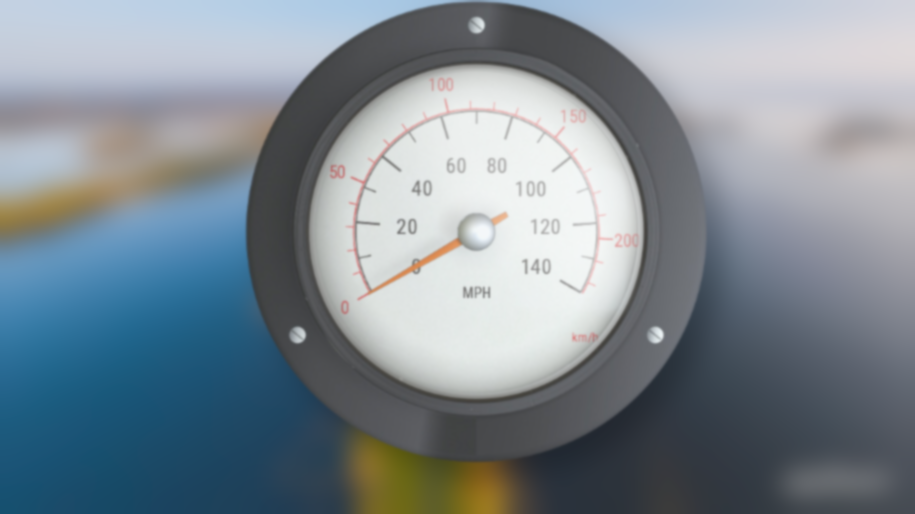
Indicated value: 0 mph
